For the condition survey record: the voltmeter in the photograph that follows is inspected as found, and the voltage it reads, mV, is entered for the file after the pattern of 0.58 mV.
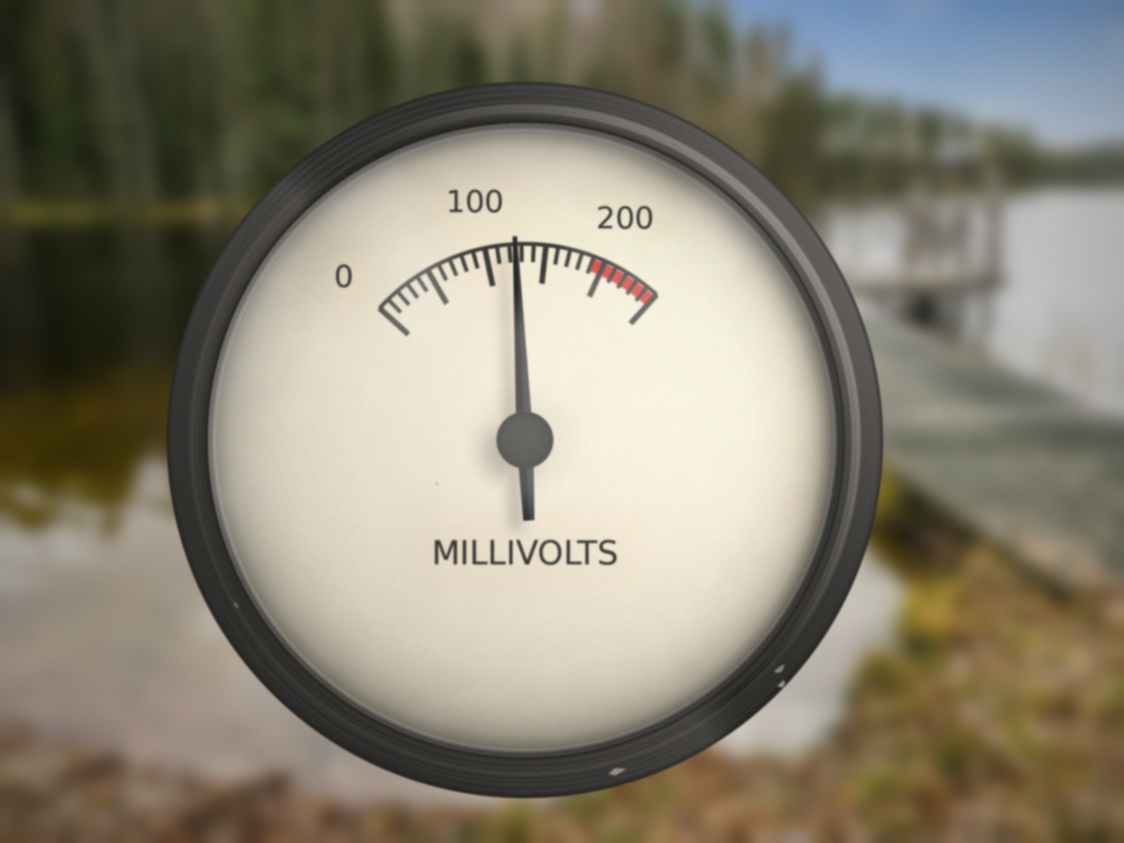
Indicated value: 125 mV
